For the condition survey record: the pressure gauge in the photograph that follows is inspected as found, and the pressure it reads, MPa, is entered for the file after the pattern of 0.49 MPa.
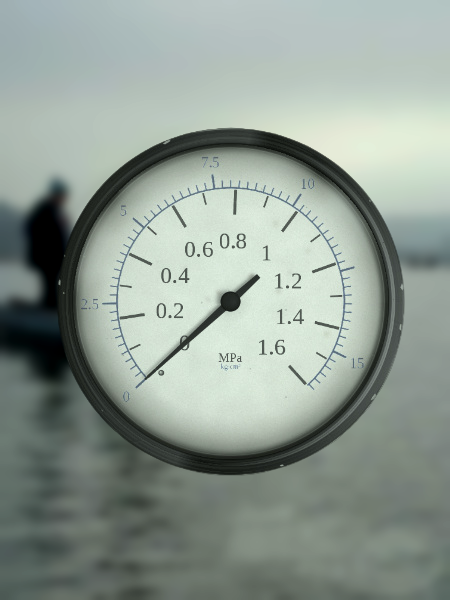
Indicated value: 0 MPa
